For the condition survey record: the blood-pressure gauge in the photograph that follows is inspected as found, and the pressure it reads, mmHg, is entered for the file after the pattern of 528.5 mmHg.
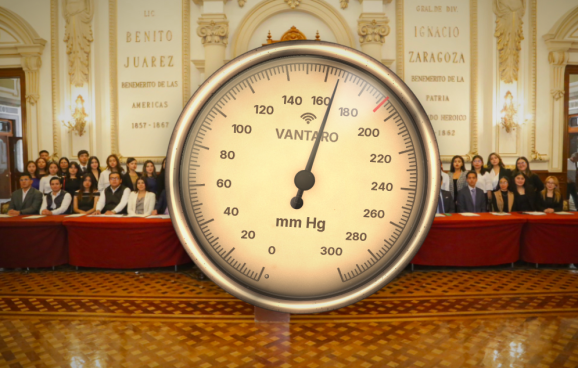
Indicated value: 166 mmHg
